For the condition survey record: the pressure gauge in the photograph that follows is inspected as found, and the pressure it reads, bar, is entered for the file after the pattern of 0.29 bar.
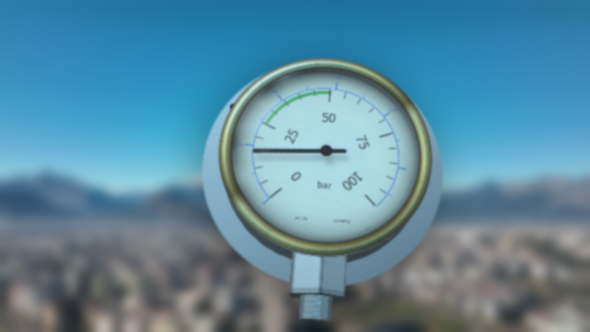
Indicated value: 15 bar
